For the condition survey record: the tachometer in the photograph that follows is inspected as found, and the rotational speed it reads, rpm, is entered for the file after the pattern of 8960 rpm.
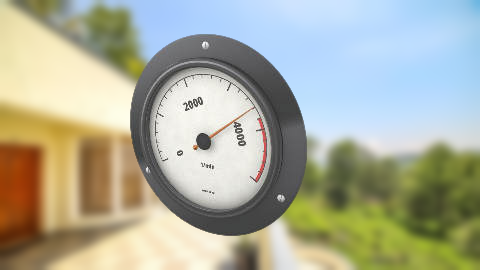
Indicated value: 3600 rpm
